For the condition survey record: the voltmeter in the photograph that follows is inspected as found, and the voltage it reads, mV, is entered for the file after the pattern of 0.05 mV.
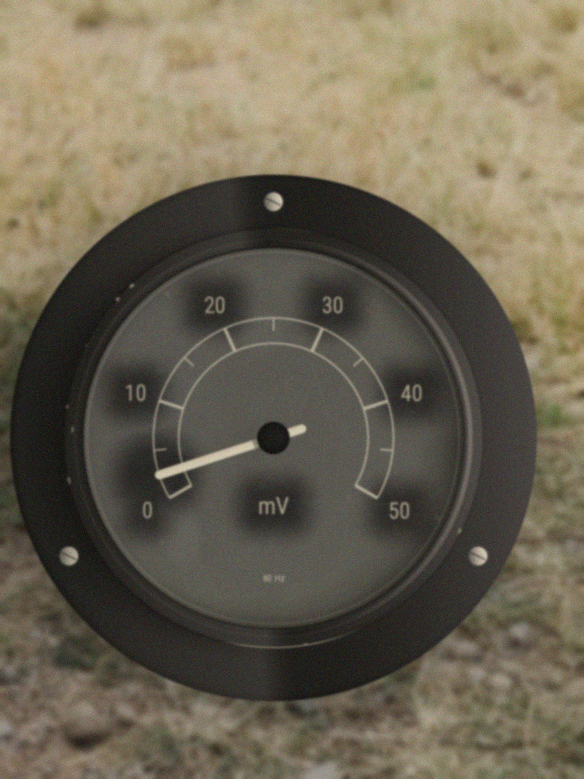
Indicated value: 2.5 mV
